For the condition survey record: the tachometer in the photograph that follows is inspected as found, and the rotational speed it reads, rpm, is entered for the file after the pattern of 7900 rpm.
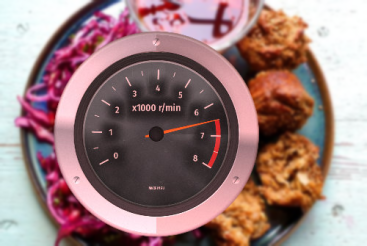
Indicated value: 6500 rpm
